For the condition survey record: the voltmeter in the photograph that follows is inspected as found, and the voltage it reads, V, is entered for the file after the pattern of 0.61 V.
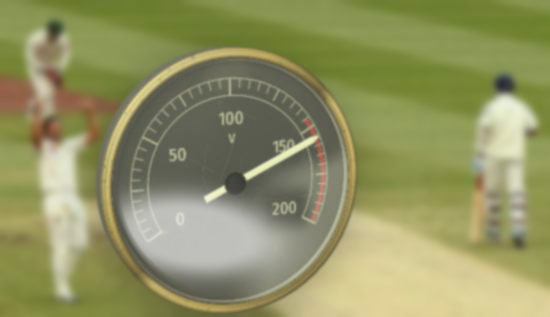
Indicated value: 155 V
